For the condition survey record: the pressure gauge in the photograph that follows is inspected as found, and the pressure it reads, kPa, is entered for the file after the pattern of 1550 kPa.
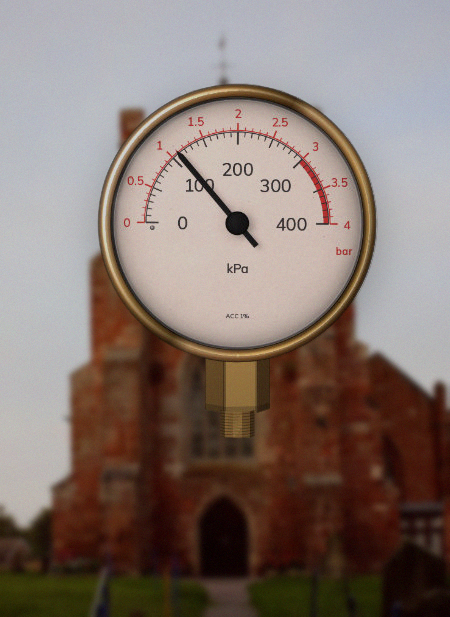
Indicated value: 110 kPa
